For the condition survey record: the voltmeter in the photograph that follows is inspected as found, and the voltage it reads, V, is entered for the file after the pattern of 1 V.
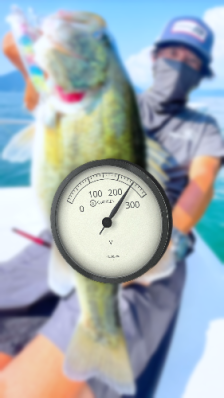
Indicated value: 250 V
